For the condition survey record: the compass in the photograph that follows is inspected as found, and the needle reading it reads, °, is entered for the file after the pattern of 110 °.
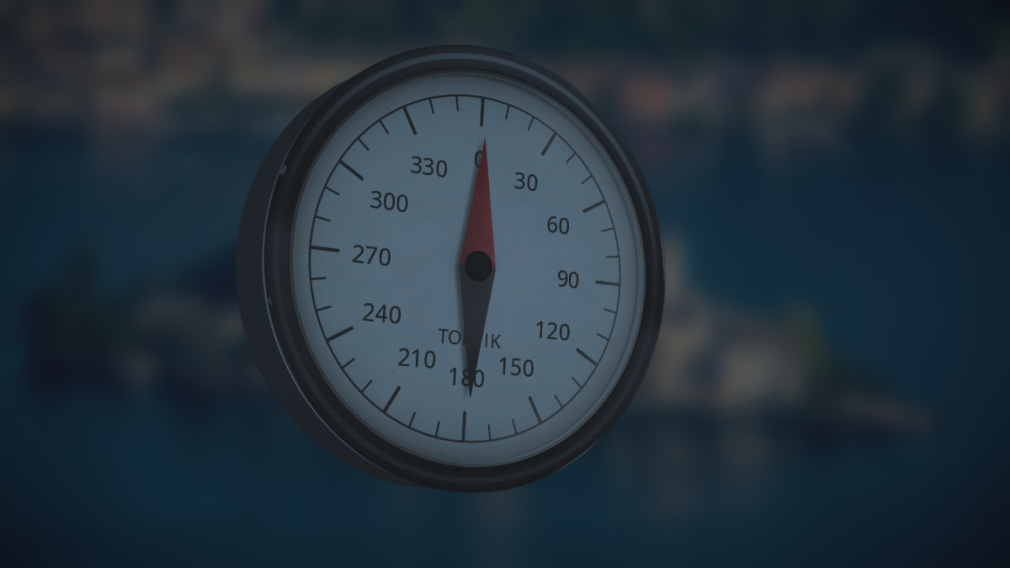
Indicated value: 0 °
